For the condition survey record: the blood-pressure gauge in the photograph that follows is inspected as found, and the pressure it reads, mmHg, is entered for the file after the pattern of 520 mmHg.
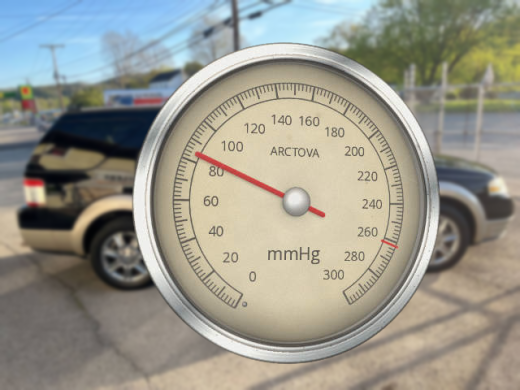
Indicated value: 84 mmHg
